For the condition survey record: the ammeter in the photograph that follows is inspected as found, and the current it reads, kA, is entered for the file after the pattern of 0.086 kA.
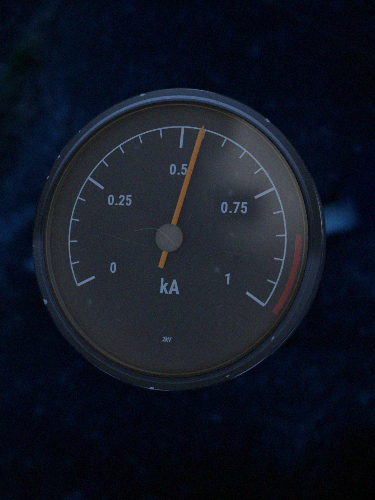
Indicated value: 0.55 kA
